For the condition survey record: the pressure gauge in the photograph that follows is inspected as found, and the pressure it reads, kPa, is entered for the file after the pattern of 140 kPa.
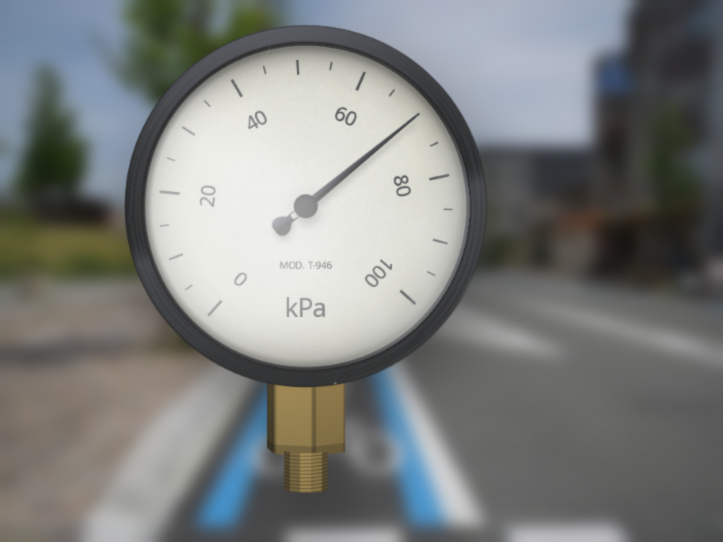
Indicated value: 70 kPa
